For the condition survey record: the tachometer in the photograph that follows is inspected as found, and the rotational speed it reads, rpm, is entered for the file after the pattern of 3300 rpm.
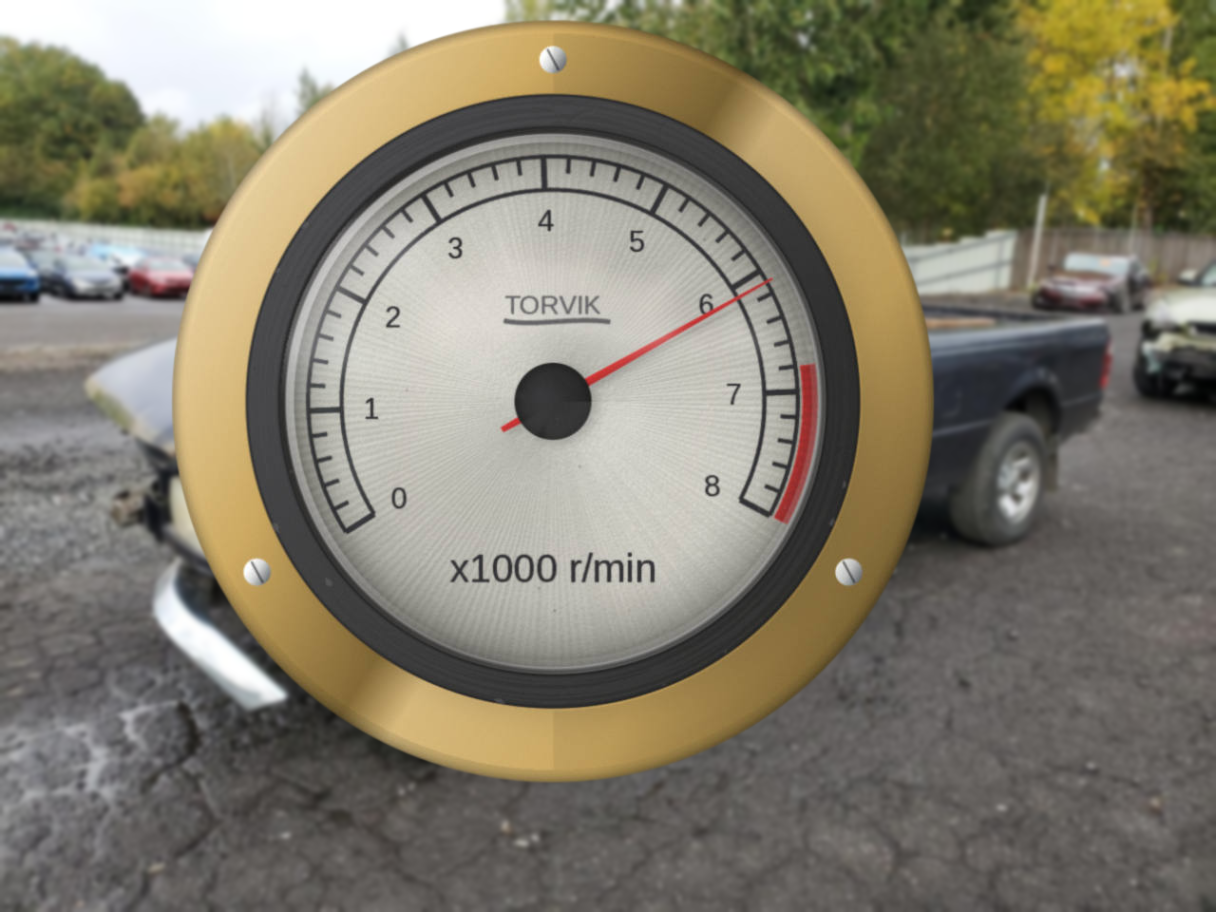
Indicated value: 6100 rpm
